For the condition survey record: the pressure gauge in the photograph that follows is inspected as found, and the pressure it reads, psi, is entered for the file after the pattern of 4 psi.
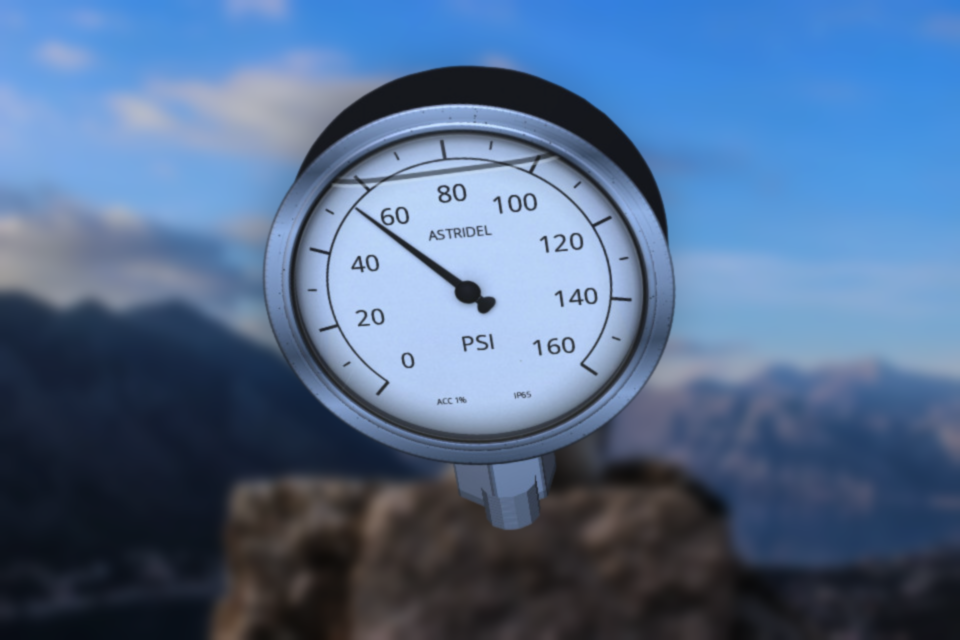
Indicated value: 55 psi
